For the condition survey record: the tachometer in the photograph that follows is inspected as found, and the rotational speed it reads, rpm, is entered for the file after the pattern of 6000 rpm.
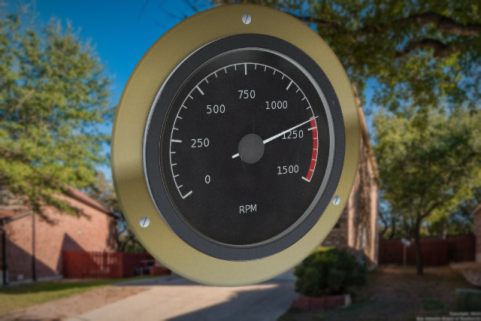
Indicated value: 1200 rpm
